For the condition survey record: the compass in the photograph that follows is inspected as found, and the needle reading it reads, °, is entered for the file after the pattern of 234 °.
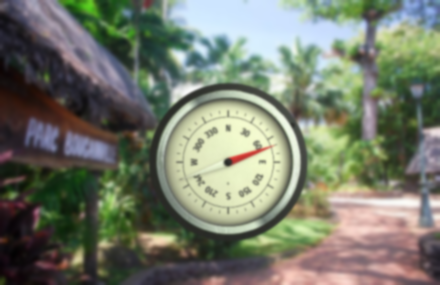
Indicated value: 70 °
